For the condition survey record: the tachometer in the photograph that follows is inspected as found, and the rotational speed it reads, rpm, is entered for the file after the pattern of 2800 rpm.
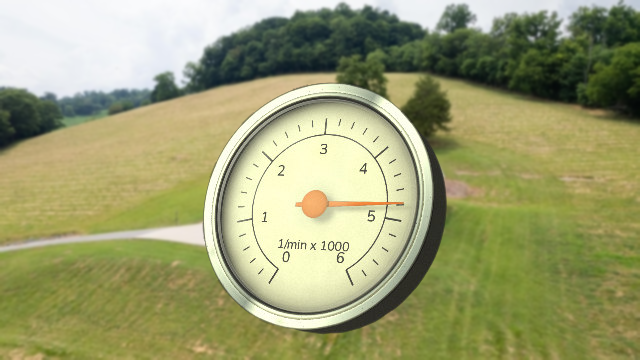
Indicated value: 4800 rpm
